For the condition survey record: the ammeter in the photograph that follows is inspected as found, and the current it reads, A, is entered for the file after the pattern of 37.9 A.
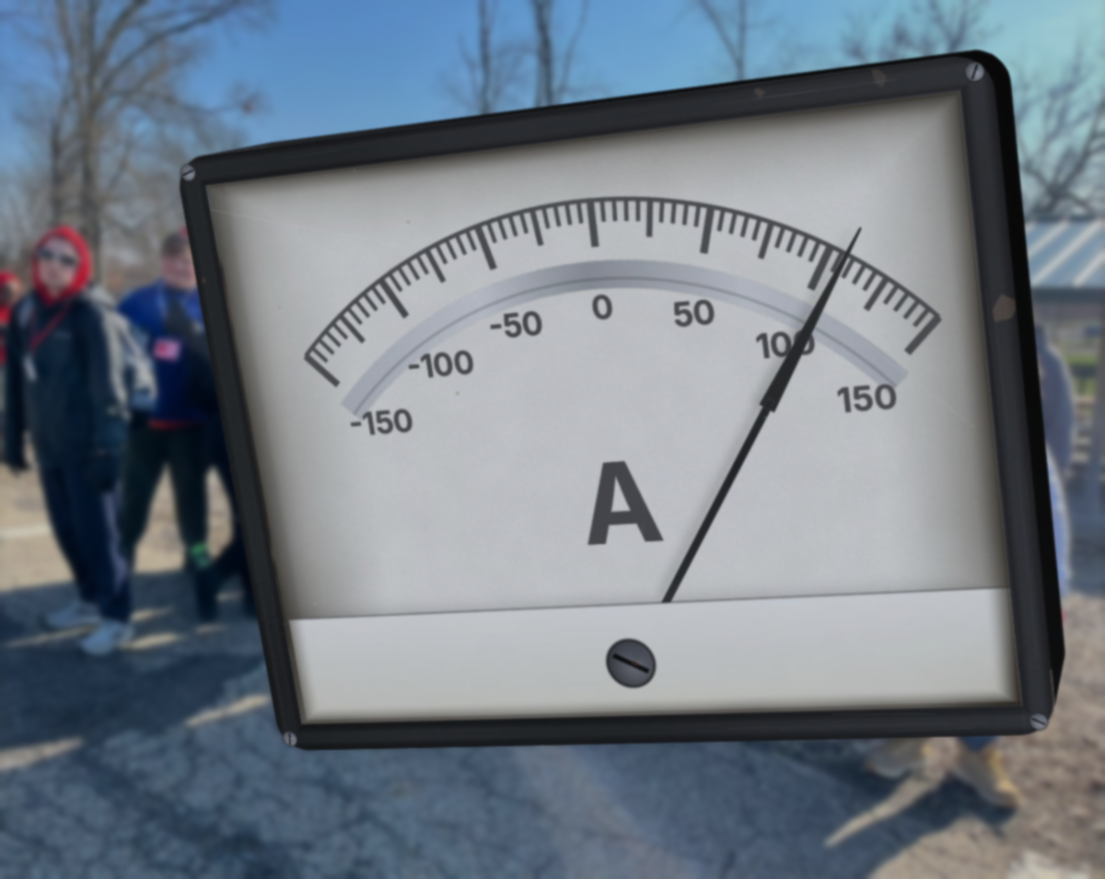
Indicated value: 107.5 A
